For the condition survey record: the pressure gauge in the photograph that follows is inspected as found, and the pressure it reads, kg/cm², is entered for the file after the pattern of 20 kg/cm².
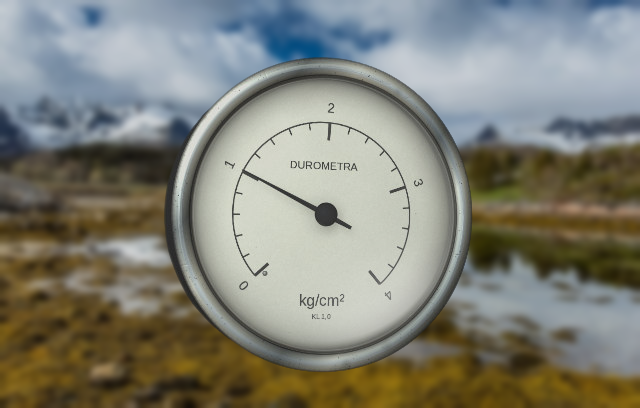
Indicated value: 1 kg/cm²
